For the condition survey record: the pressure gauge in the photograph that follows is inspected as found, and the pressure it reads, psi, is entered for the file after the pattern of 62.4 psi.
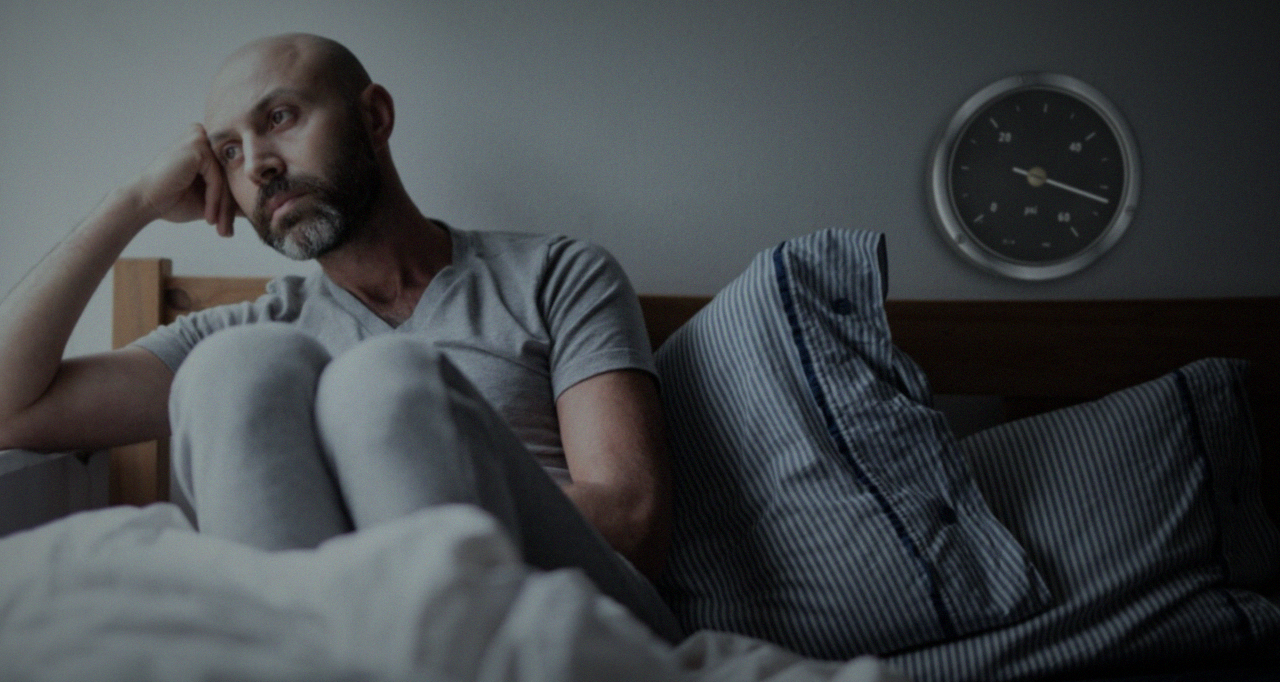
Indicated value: 52.5 psi
